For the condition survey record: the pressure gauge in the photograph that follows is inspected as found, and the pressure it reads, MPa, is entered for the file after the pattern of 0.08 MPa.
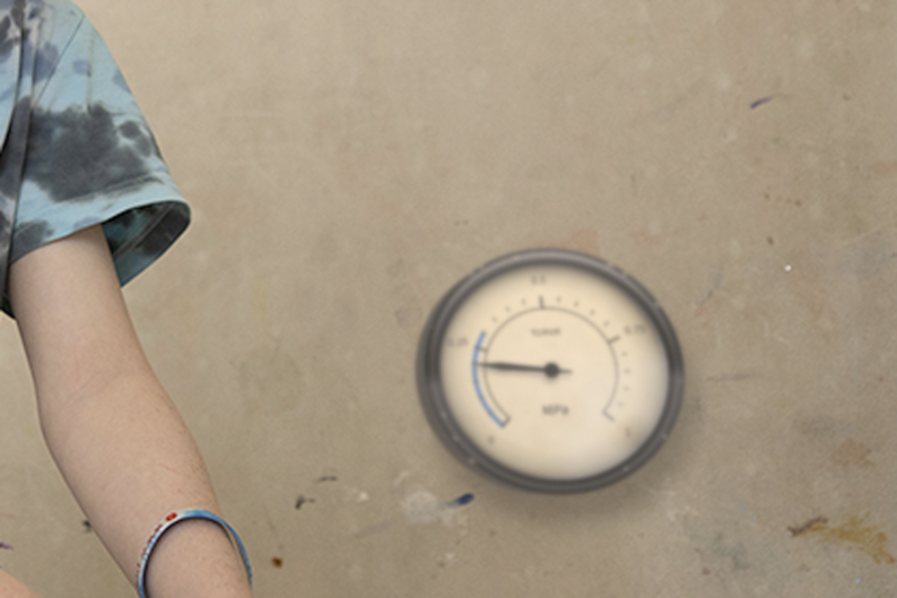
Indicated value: 0.2 MPa
